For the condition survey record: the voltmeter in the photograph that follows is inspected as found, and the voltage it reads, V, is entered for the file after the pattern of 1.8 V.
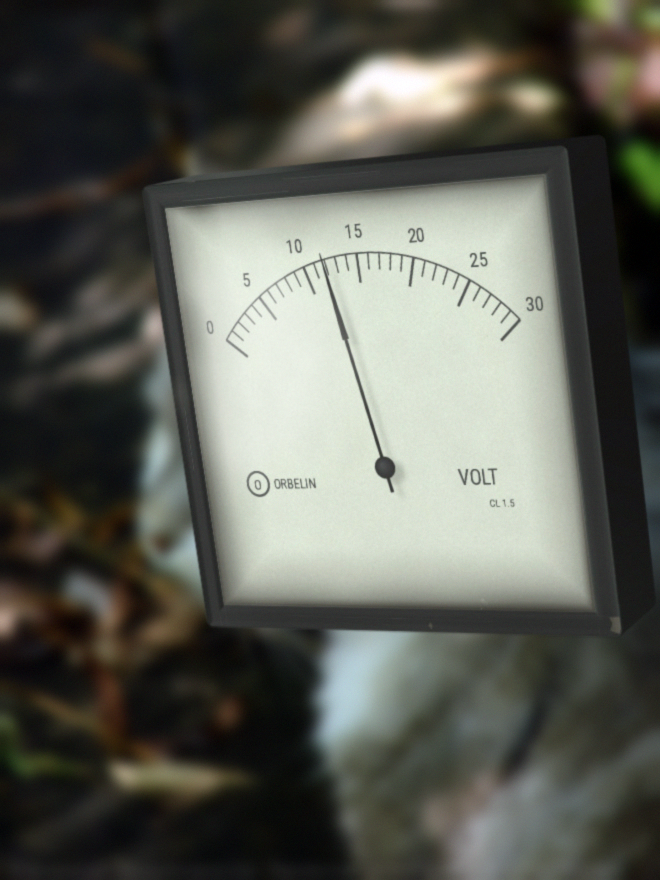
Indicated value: 12 V
